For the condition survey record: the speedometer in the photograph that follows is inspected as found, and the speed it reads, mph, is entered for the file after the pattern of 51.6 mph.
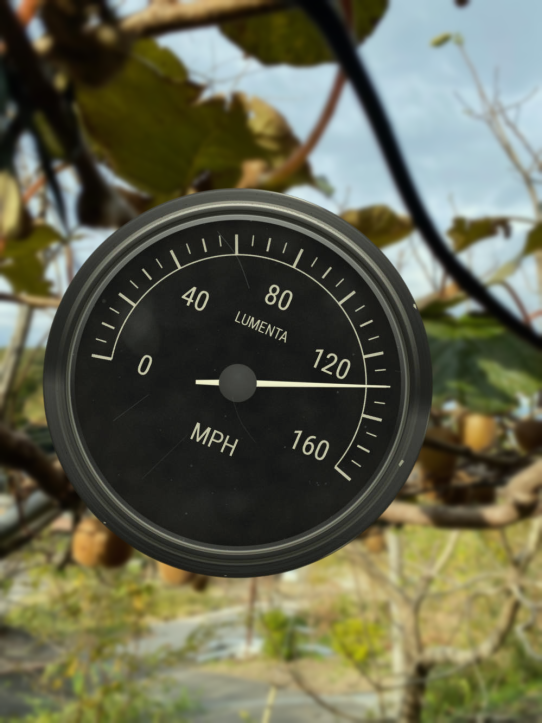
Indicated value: 130 mph
